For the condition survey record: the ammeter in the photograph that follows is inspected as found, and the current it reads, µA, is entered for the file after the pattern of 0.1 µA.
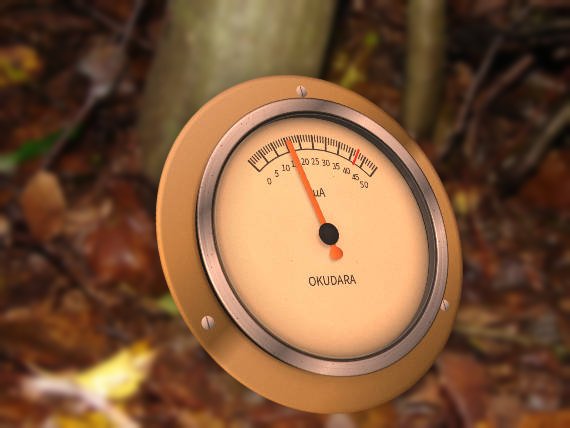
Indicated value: 15 µA
